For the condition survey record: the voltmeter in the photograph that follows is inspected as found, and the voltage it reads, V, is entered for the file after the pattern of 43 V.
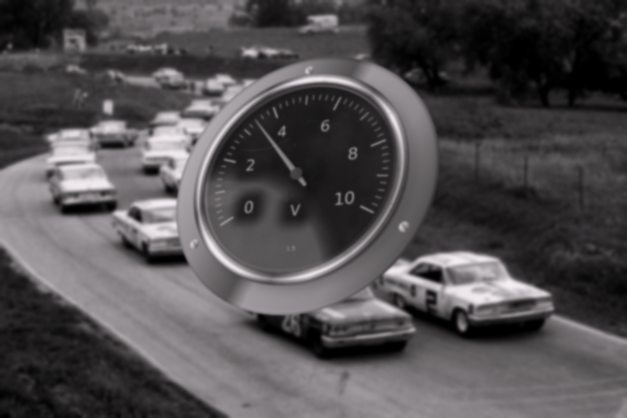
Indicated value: 3.4 V
